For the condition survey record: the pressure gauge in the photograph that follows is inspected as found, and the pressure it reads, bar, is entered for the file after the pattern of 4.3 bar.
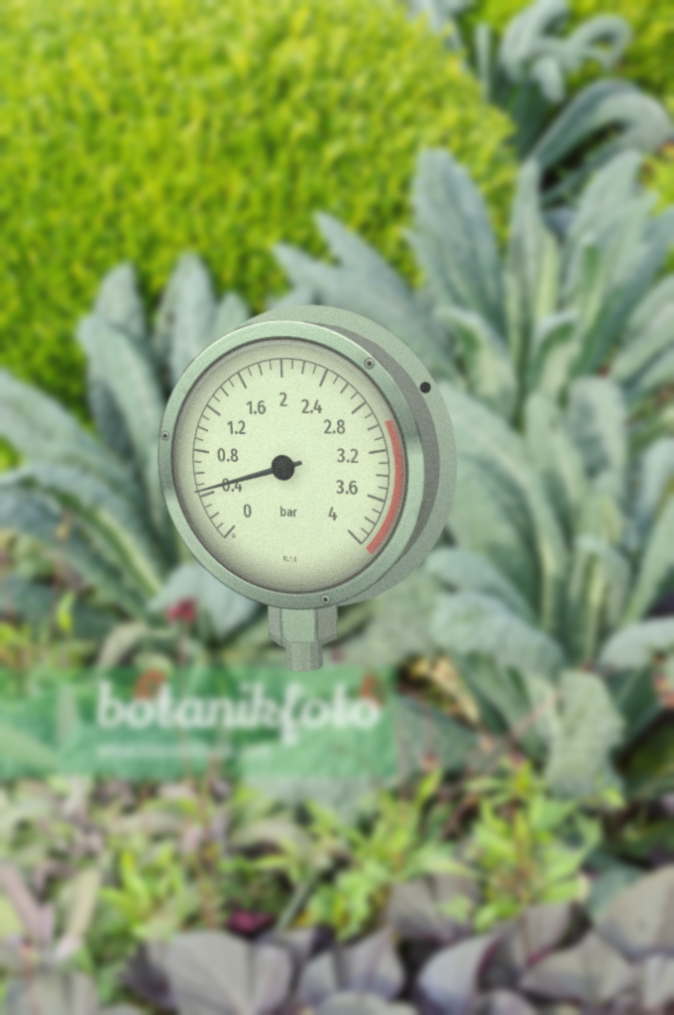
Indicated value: 0.45 bar
